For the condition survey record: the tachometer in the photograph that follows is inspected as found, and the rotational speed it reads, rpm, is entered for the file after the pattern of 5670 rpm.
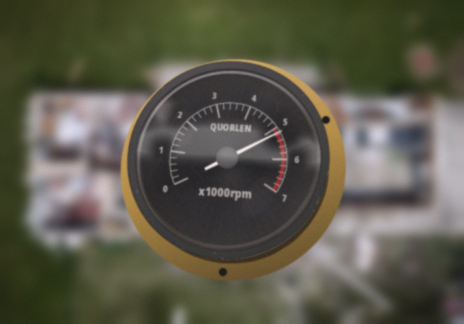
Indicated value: 5200 rpm
